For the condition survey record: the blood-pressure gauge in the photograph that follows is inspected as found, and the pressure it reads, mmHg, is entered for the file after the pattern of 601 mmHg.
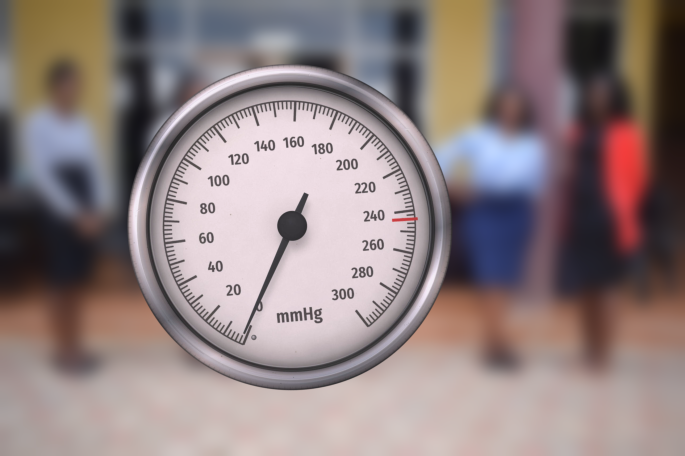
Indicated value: 2 mmHg
